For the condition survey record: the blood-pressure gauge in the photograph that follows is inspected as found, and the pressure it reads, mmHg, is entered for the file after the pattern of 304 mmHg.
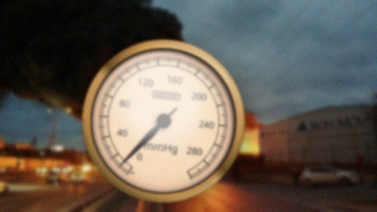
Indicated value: 10 mmHg
